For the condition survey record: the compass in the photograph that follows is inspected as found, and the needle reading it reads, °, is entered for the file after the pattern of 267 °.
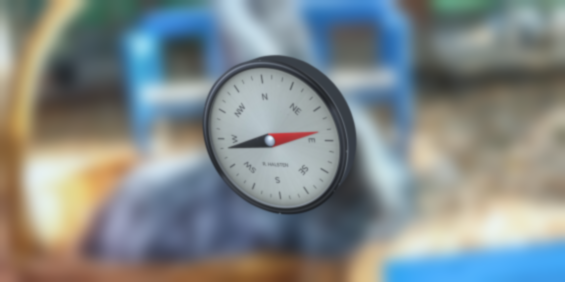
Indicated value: 80 °
